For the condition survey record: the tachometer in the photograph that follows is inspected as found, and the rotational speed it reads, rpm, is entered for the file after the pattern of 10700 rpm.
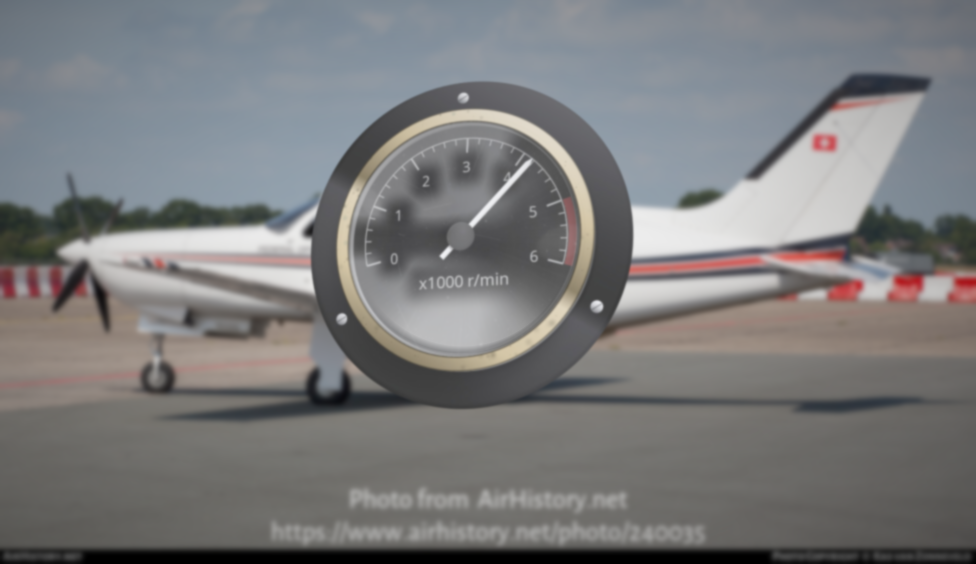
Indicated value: 4200 rpm
